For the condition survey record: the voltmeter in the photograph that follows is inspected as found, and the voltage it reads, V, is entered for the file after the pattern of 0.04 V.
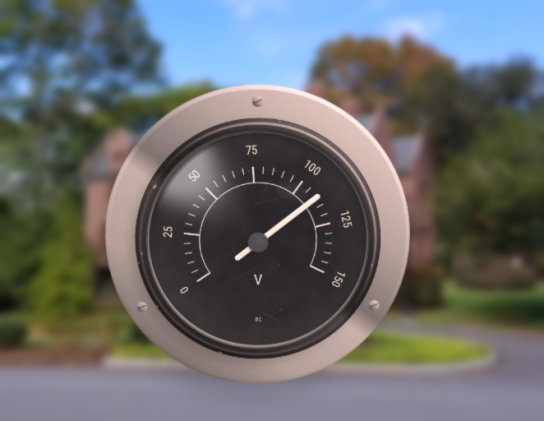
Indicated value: 110 V
